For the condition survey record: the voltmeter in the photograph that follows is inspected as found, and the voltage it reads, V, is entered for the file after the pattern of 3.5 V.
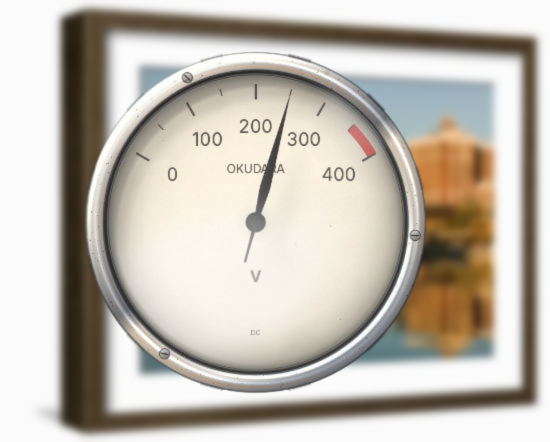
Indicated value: 250 V
